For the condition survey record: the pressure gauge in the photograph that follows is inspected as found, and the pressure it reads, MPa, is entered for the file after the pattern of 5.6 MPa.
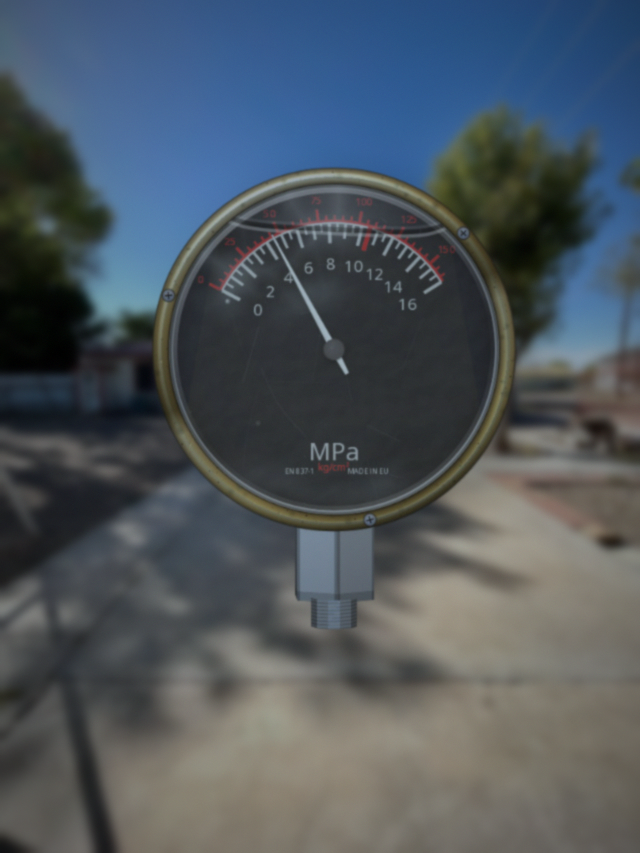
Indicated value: 4.5 MPa
